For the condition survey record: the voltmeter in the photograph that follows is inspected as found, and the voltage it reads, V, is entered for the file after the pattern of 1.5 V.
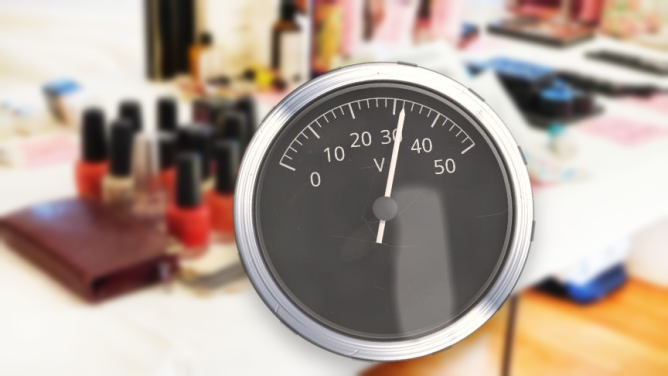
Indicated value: 32 V
